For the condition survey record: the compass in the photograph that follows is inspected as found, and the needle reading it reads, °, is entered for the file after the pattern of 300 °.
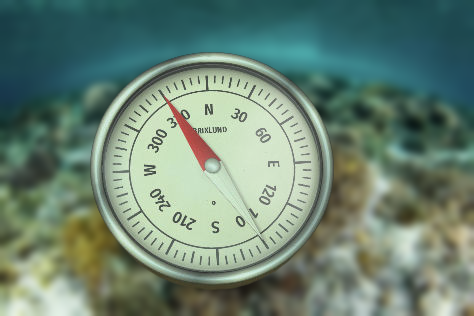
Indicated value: 330 °
